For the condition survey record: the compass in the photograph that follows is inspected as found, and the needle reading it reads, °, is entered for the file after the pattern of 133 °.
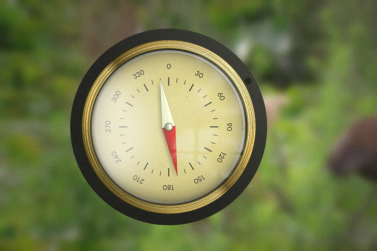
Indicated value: 170 °
